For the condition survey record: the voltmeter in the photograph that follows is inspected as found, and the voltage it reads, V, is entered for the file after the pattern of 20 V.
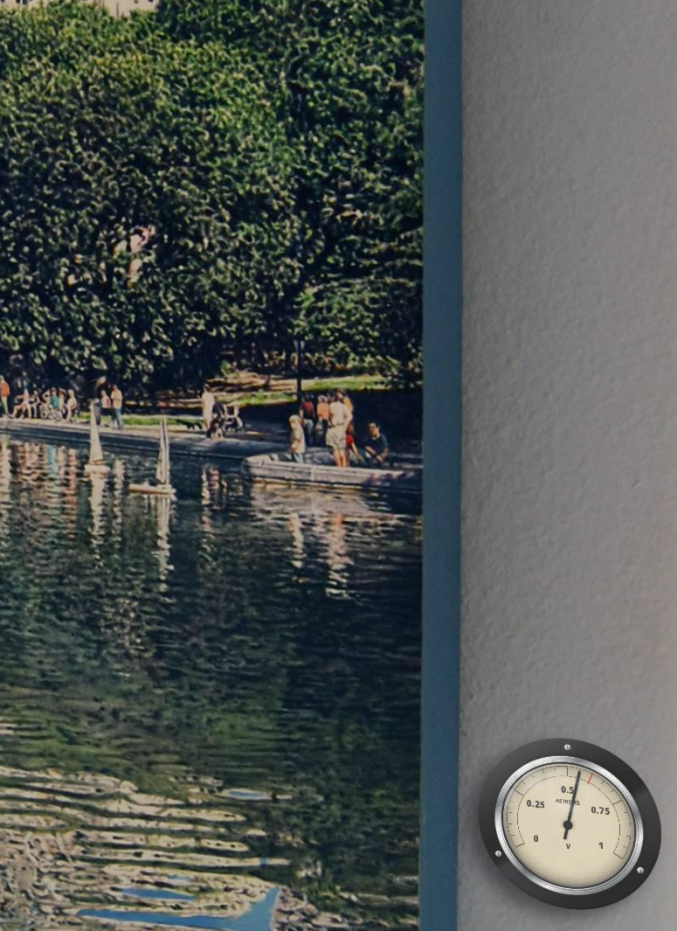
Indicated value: 0.55 V
